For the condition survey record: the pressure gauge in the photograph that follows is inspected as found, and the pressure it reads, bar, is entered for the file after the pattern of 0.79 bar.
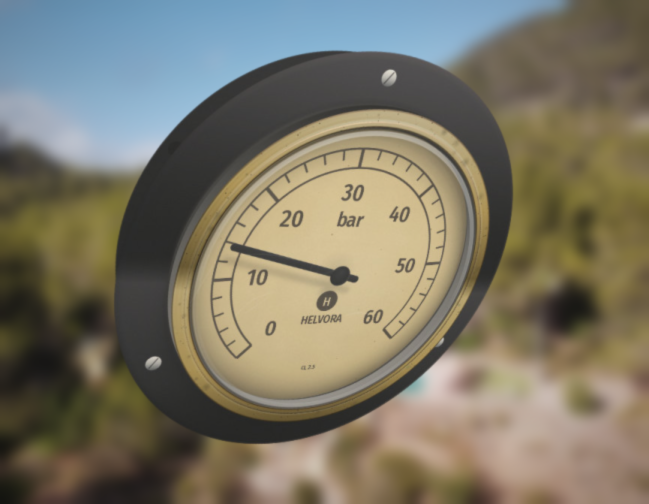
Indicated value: 14 bar
